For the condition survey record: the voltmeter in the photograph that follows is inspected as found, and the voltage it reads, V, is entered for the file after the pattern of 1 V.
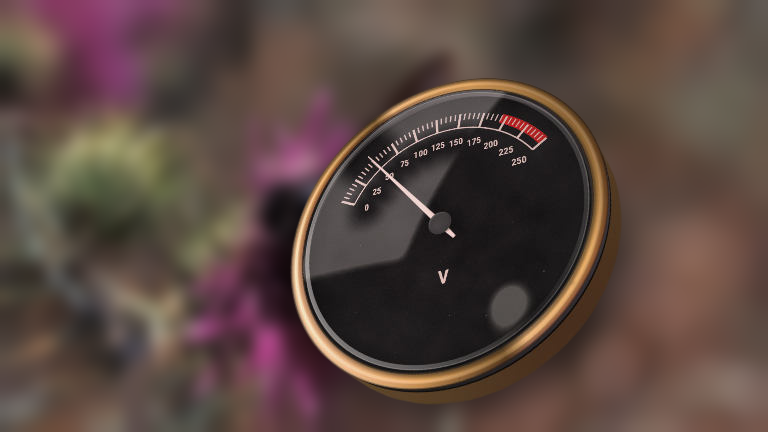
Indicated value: 50 V
